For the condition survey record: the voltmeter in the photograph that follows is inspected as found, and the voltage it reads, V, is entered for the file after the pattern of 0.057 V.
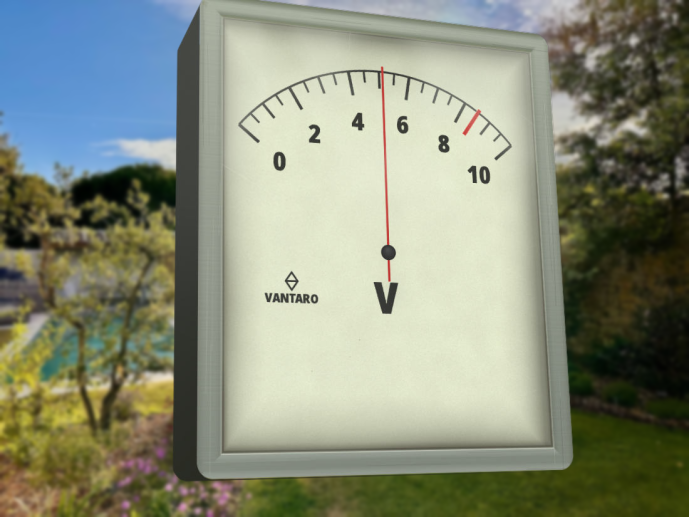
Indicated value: 5 V
